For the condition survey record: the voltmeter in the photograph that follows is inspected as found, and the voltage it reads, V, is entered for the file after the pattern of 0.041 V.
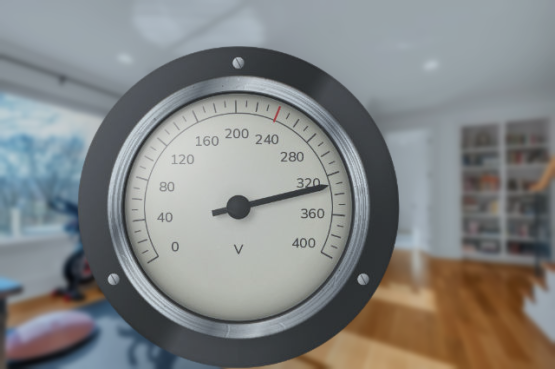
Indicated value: 330 V
